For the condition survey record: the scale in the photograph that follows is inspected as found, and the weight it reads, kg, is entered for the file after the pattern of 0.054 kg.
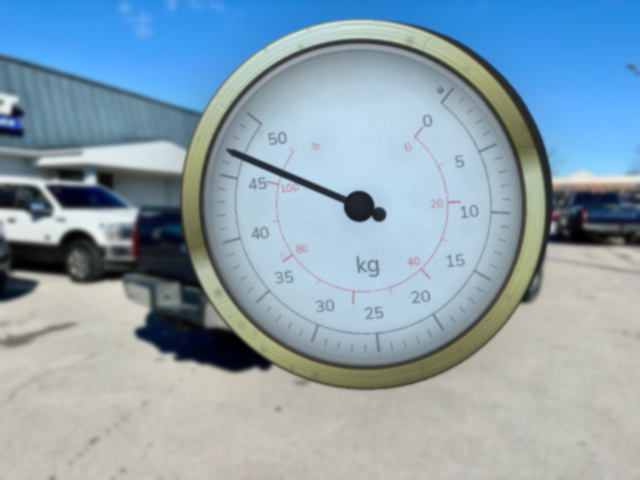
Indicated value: 47 kg
